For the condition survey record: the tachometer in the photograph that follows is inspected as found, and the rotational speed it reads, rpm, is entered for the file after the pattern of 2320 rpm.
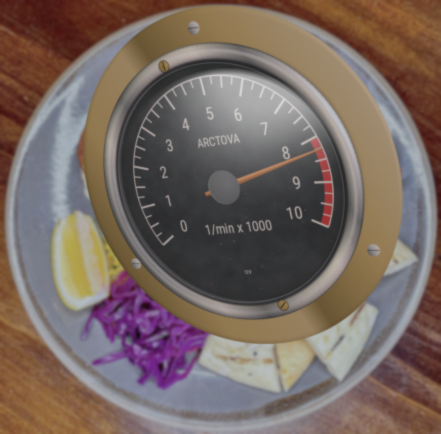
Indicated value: 8250 rpm
